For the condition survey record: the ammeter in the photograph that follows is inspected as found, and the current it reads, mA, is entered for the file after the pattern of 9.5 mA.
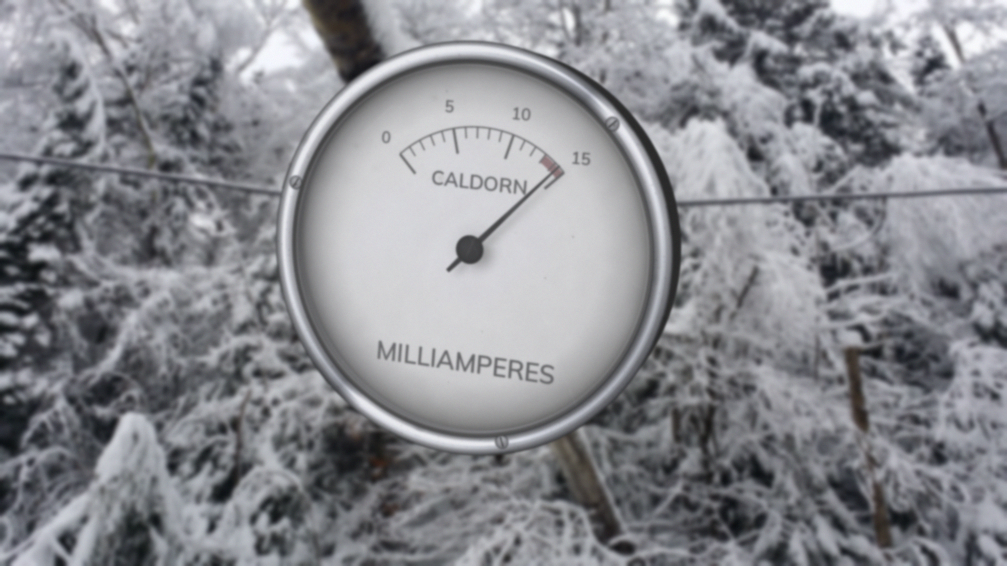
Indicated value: 14.5 mA
